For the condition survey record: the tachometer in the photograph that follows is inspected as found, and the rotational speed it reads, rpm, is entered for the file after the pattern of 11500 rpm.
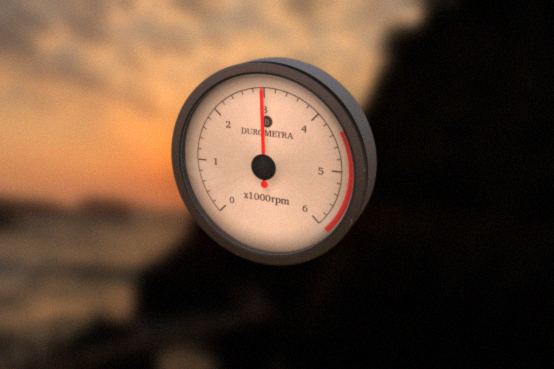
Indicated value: 3000 rpm
